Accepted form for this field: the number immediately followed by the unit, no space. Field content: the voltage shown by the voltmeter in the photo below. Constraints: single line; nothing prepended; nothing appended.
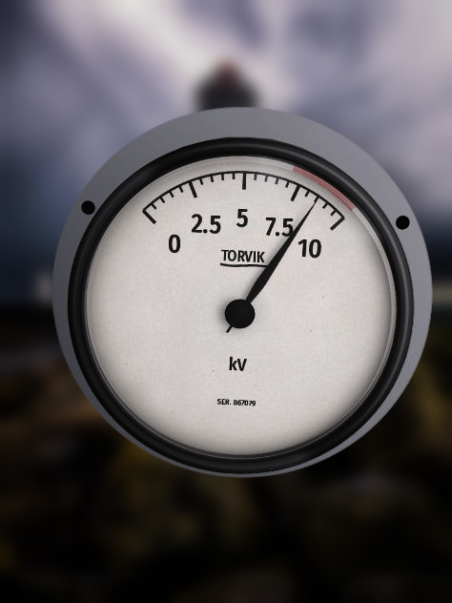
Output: 8.5kV
